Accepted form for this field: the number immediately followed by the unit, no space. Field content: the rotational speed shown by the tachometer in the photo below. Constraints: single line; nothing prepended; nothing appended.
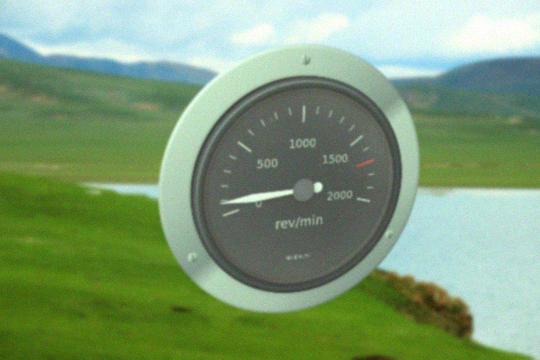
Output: 100rpm
